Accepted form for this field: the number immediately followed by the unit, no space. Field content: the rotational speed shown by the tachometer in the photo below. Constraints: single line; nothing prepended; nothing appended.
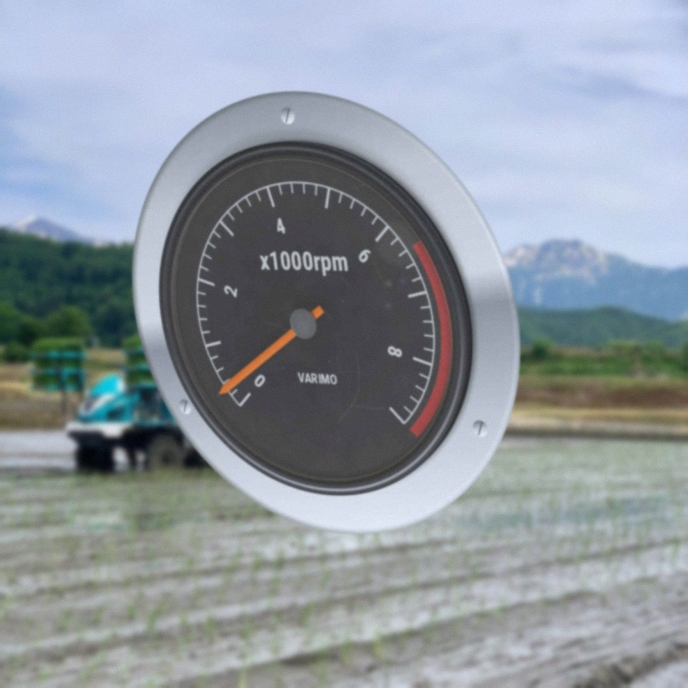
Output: 300rpm
